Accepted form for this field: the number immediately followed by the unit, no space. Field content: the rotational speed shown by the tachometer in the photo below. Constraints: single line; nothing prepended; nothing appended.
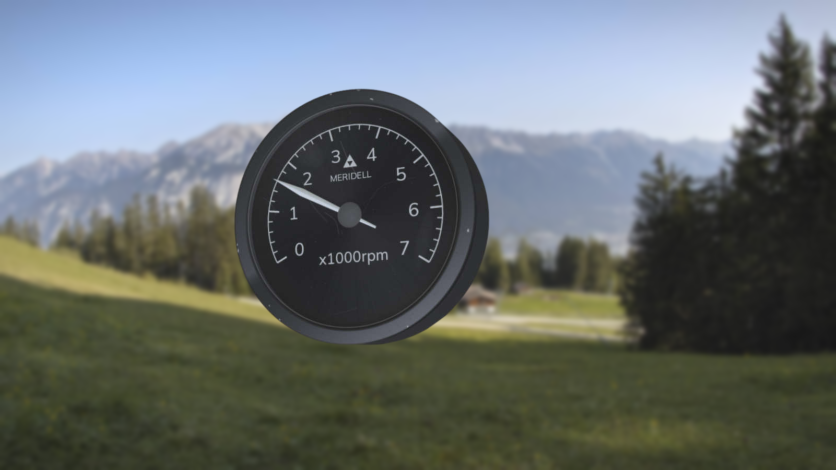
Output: 1600rpm
